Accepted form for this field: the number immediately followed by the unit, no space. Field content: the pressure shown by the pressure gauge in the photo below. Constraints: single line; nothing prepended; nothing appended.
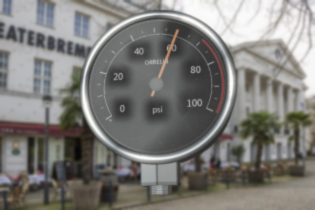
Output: 60psi
